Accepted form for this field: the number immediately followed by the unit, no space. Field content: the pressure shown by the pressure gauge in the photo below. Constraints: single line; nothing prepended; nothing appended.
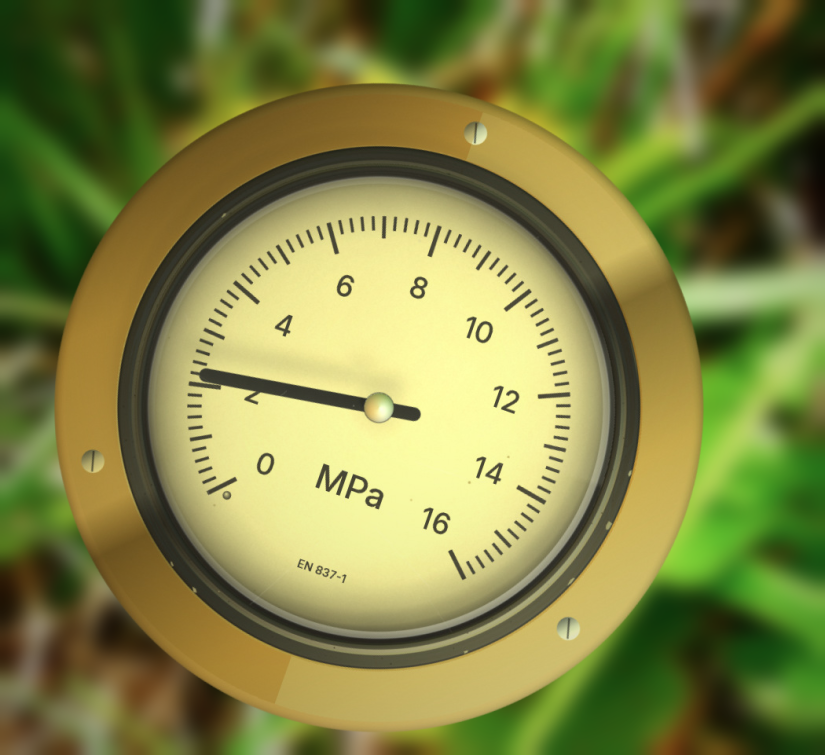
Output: 2.2MPa
